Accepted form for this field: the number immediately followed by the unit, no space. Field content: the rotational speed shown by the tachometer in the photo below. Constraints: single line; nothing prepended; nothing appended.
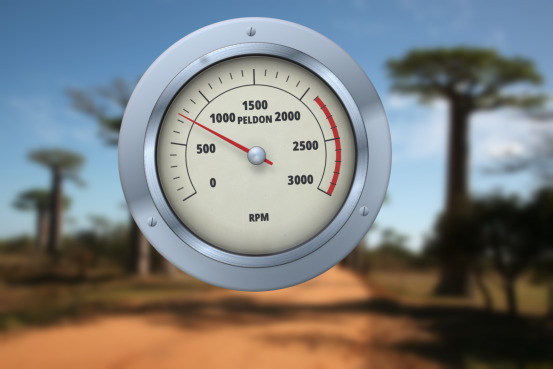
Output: 750rpm
